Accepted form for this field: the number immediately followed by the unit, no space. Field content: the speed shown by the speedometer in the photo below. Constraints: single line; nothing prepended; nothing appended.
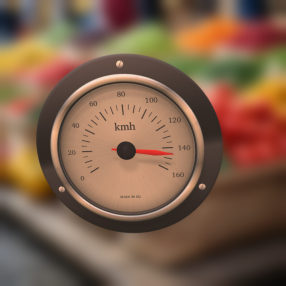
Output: 145km/h
